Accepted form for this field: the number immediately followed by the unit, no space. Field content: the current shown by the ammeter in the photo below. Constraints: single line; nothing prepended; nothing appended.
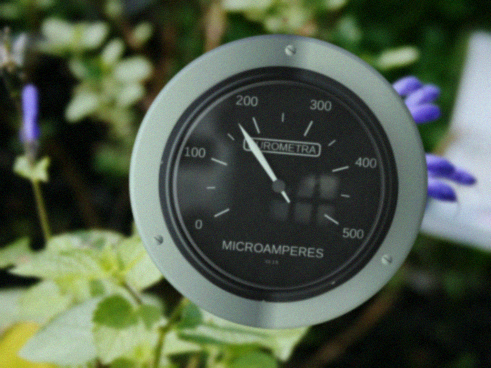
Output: 175µA
